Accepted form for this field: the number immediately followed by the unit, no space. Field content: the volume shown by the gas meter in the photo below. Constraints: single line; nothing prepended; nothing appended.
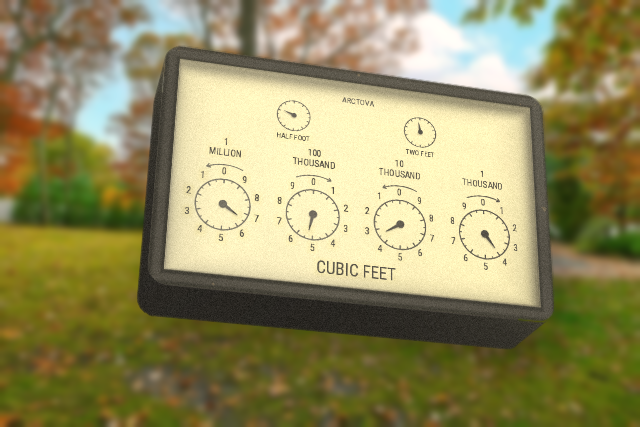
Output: 653400ft³
